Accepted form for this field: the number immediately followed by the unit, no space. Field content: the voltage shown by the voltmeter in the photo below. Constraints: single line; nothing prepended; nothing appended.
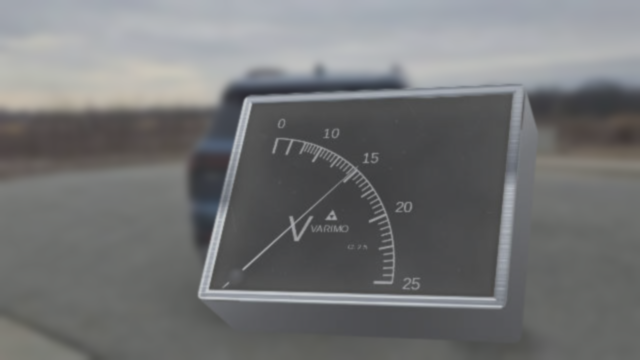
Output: 15V
